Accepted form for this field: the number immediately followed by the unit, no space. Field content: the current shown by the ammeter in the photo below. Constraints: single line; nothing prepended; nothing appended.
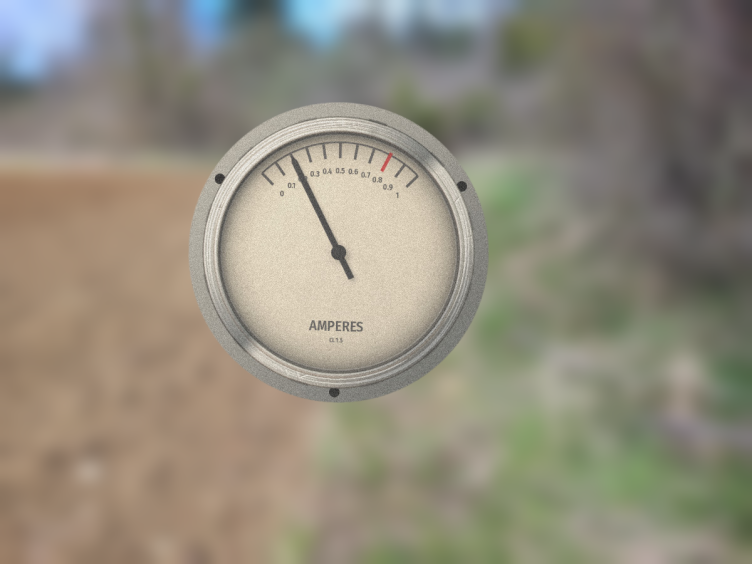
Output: 0.2A
